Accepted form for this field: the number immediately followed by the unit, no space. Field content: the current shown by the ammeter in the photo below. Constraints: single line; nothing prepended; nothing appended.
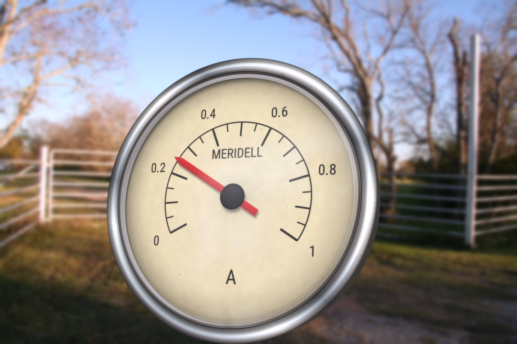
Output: 0.25A
